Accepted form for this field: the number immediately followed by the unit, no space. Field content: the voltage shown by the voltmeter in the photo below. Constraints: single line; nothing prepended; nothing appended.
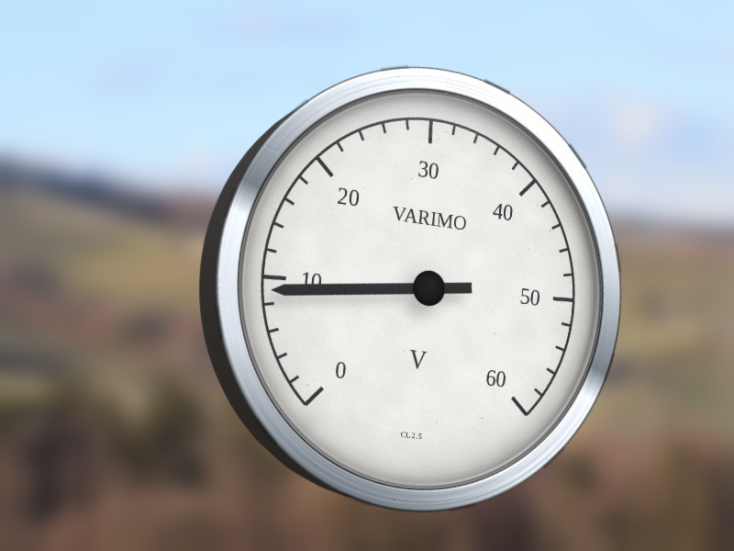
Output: 9V
